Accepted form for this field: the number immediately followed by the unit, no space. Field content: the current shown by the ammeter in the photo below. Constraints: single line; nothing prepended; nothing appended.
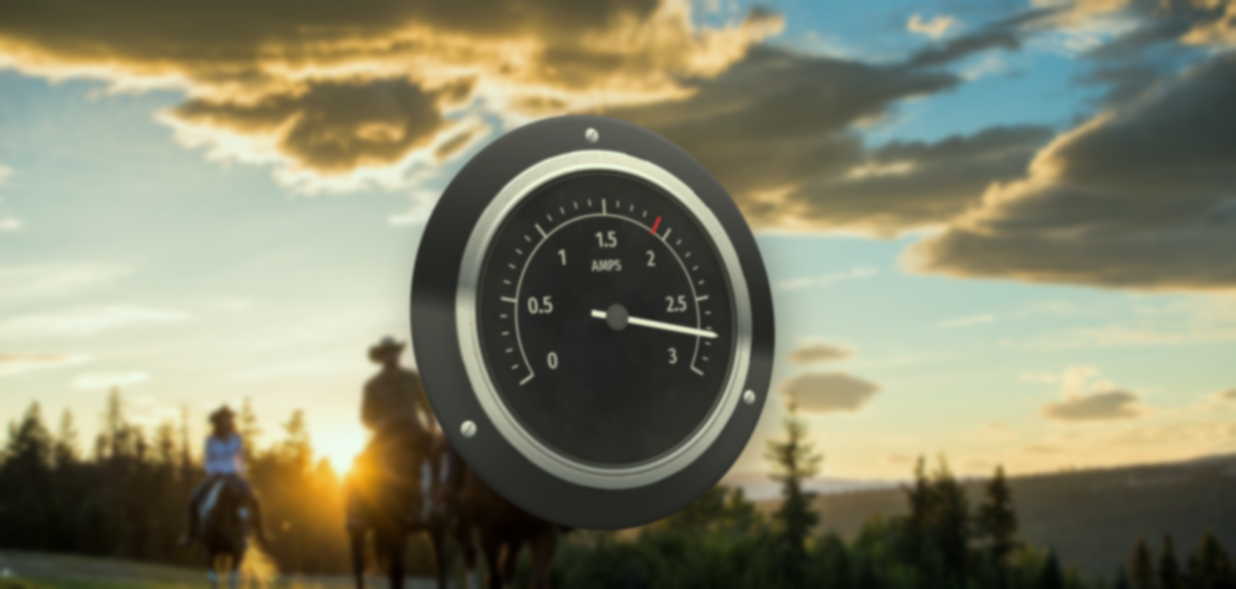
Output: 2.75A
